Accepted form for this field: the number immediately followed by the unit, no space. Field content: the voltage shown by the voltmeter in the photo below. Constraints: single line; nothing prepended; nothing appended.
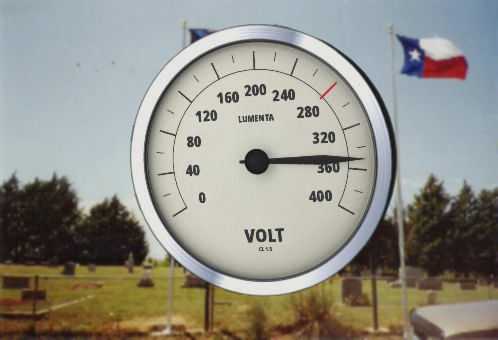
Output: 350V
